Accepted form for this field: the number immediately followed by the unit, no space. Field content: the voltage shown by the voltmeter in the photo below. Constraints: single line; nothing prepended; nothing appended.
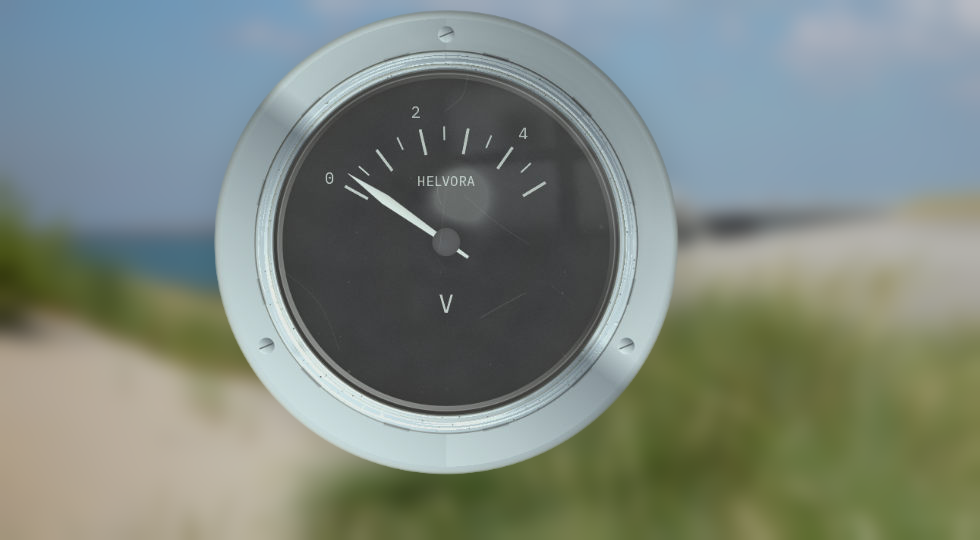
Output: 0.25V
